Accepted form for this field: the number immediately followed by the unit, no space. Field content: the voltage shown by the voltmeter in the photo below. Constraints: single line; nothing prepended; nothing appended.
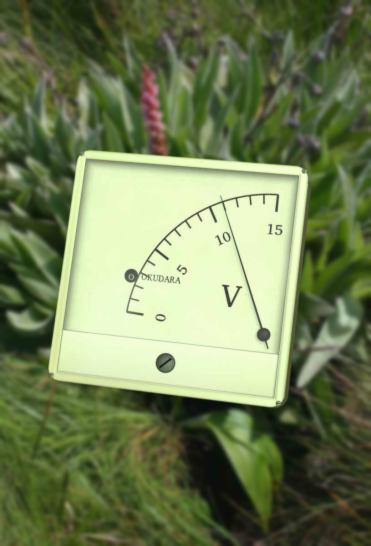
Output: 11V
